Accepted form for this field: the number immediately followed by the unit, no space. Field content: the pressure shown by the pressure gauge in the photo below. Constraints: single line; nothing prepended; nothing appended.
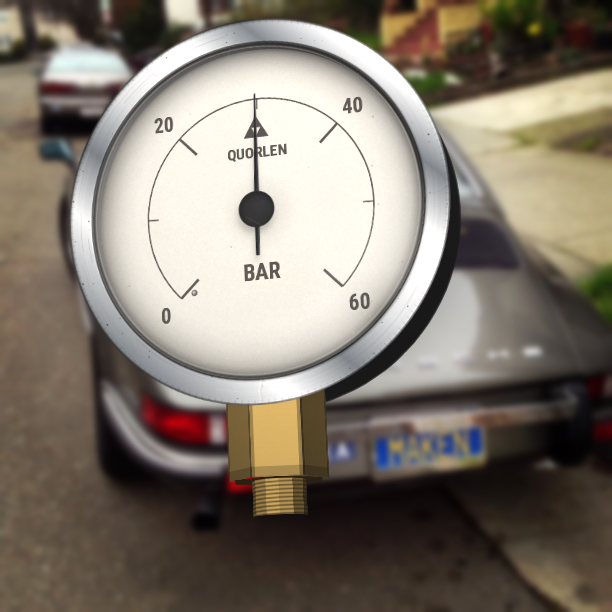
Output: 30bar
